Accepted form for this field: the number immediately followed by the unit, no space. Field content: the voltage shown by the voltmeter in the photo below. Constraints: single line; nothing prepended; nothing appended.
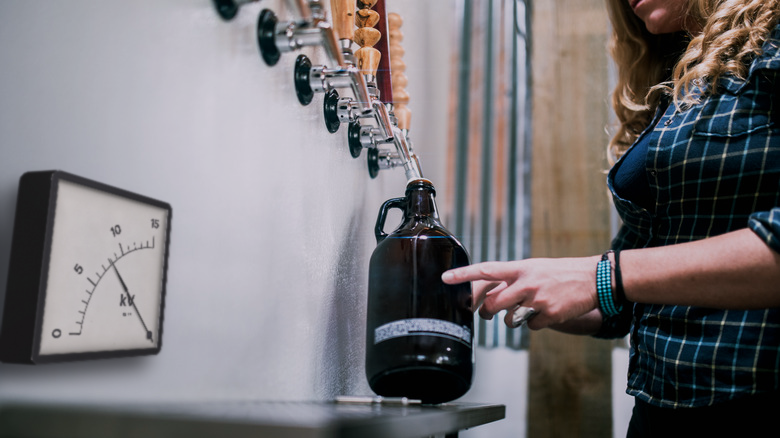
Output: 8kV
